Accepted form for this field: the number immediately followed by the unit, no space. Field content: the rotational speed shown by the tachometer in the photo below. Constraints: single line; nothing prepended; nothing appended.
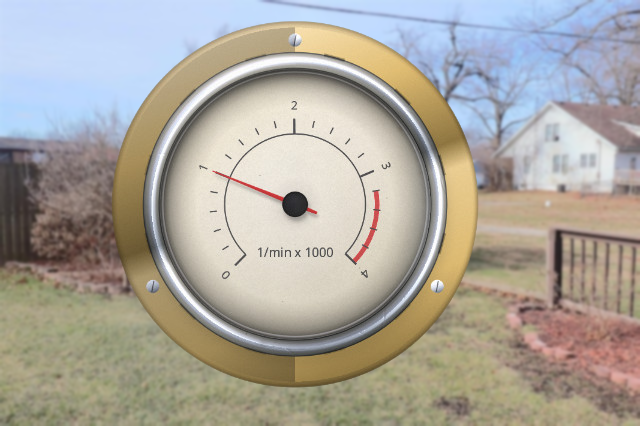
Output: 1000rpm
